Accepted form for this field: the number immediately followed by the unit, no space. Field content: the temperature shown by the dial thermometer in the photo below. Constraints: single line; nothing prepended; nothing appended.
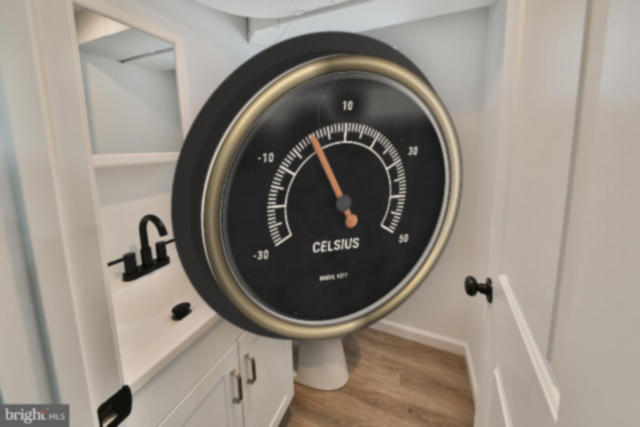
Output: 0°C
